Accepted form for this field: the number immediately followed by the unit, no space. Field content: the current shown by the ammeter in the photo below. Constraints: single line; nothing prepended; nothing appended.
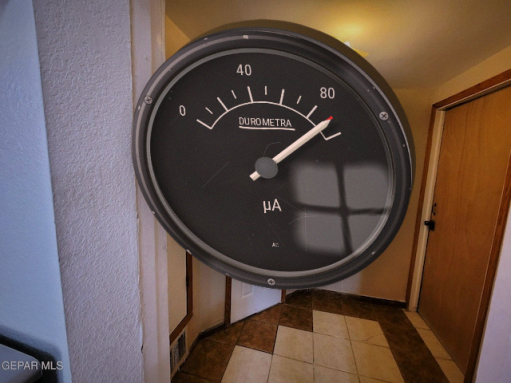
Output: 90µA
